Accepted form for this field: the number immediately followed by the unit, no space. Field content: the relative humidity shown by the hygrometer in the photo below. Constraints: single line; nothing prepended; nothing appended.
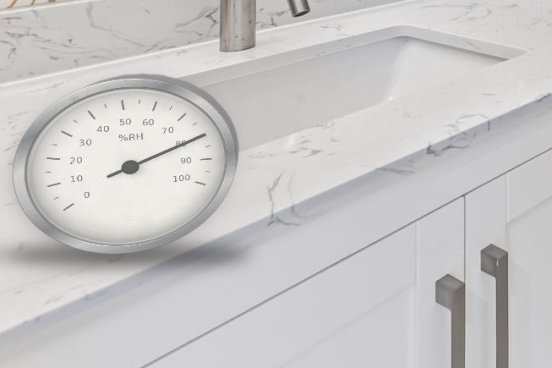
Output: 80%
